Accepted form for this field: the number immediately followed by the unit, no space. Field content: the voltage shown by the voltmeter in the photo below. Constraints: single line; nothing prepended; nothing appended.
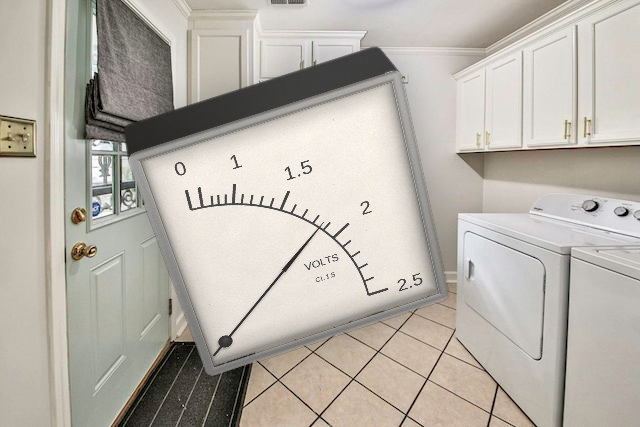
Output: 1.85V
